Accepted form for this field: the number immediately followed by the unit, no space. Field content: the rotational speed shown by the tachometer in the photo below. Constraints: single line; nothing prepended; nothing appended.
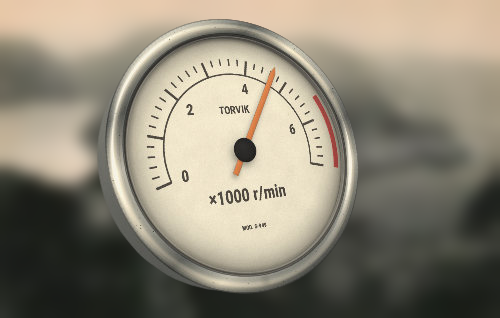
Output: 4600rpm
